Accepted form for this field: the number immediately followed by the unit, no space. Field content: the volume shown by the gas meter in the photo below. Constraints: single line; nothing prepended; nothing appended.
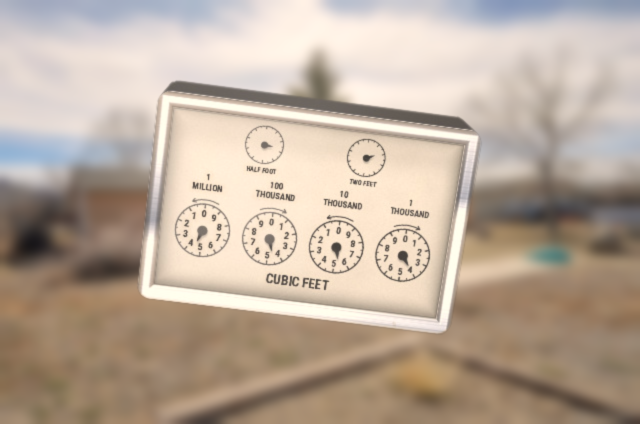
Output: 445400ft³
